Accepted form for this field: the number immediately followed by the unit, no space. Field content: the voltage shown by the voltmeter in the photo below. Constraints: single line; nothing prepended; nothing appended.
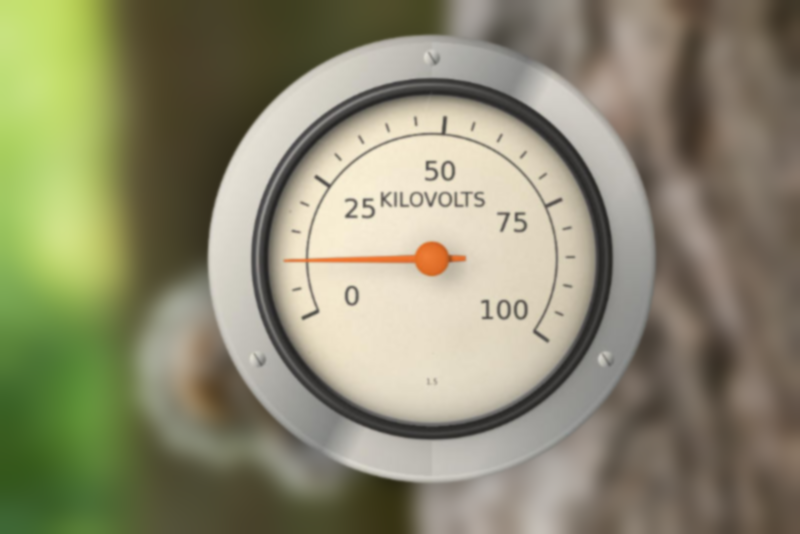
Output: 10kV
